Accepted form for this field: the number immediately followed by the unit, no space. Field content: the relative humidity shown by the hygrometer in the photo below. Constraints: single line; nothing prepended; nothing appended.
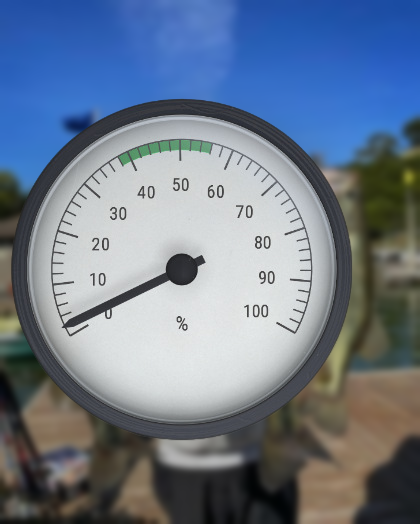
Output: 2%
